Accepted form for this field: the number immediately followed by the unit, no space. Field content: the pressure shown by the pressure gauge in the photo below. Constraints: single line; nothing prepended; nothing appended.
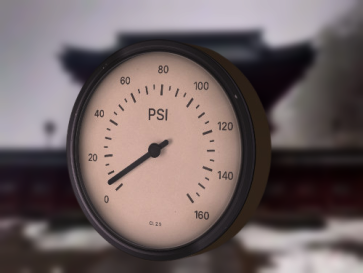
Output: 5psi
